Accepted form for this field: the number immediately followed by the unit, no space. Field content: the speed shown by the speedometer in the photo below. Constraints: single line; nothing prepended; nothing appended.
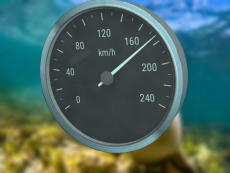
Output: 175km/h
